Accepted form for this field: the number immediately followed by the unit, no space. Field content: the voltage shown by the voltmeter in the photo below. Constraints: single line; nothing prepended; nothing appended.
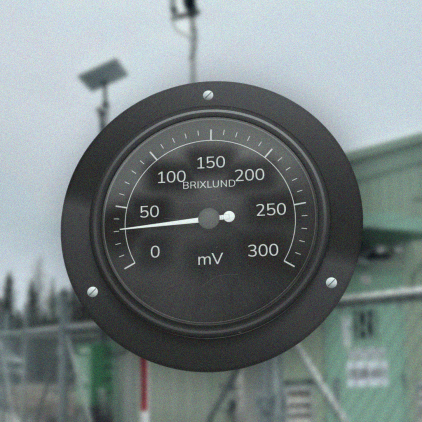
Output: 30mV
